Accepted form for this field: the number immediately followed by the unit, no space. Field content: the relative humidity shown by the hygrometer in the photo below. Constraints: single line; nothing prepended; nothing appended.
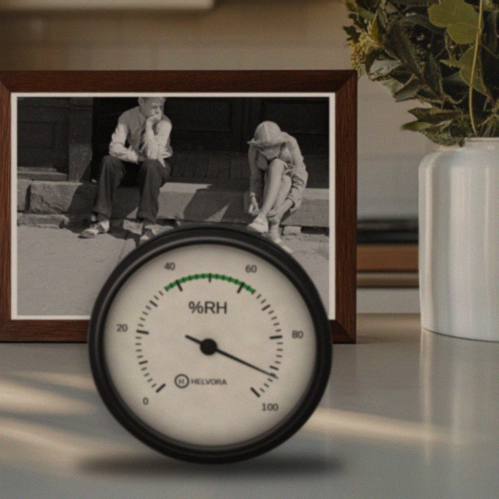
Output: 92%
